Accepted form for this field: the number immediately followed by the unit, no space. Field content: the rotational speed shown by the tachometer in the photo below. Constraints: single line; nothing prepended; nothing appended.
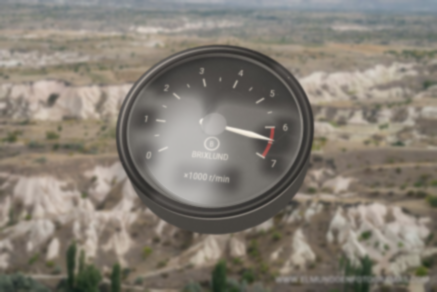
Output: 6500rpm
